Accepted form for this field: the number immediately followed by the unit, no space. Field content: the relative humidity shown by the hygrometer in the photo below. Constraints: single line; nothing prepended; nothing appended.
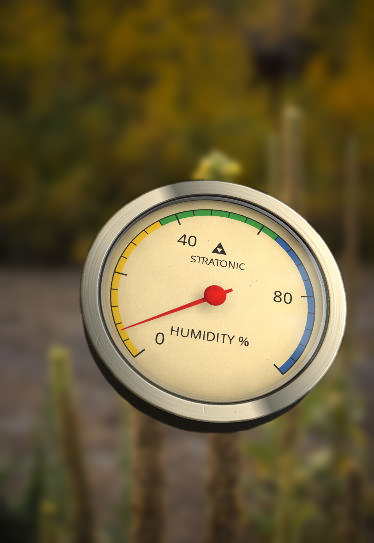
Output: 6%
